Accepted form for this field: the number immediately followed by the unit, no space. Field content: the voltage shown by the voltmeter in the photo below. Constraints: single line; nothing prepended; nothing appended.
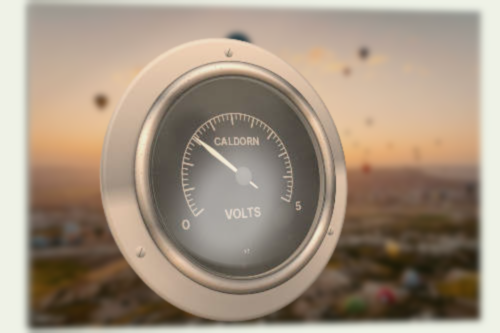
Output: 1.5V
